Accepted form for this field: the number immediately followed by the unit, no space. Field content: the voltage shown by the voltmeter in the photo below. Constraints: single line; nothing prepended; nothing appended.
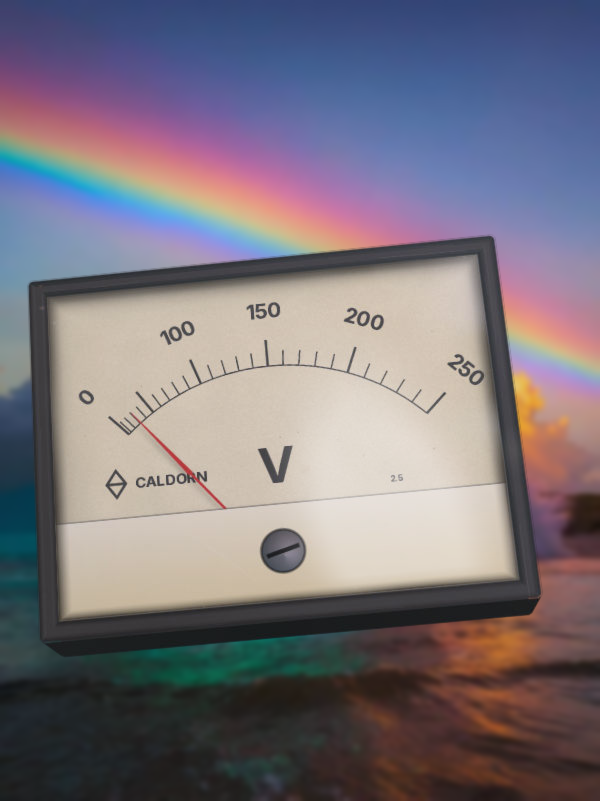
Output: 30V
